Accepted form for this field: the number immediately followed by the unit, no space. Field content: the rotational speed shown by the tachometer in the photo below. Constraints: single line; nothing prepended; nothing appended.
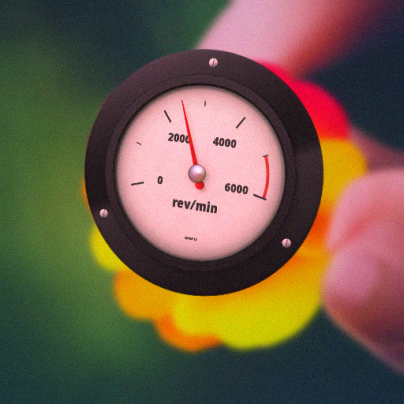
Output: 2500rpm
